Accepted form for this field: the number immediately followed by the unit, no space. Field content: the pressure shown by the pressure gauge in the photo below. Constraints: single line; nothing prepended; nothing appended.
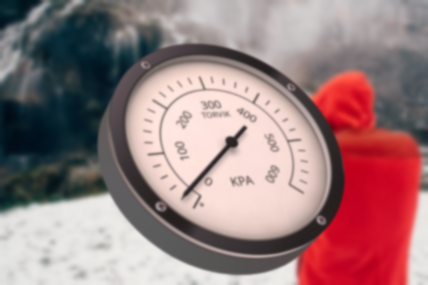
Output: 20kPa
